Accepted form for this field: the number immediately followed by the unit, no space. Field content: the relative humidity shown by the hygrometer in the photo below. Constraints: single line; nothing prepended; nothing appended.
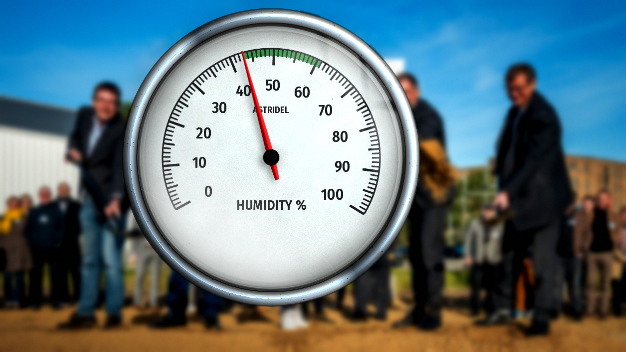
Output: 43%
